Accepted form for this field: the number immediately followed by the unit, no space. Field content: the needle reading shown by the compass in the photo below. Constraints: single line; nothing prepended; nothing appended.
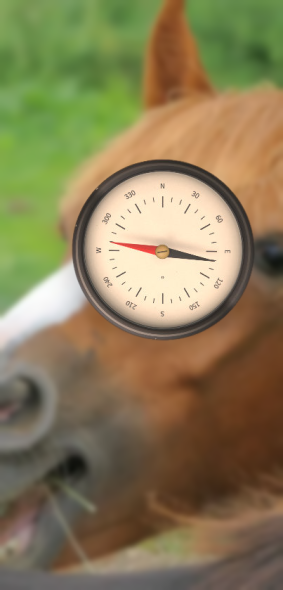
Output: 280°
